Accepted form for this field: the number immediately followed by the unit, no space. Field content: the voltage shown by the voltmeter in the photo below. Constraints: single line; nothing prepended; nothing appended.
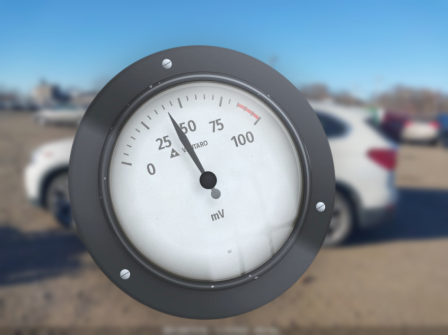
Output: 40mV
